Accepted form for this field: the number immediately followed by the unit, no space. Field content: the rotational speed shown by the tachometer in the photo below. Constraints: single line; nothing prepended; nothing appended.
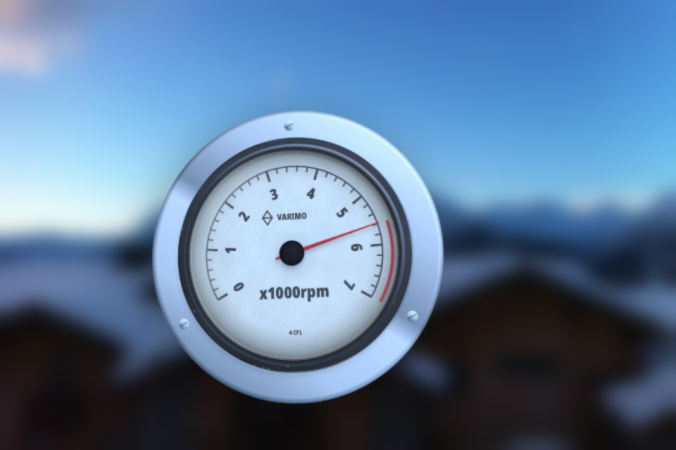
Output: 5600rpm
